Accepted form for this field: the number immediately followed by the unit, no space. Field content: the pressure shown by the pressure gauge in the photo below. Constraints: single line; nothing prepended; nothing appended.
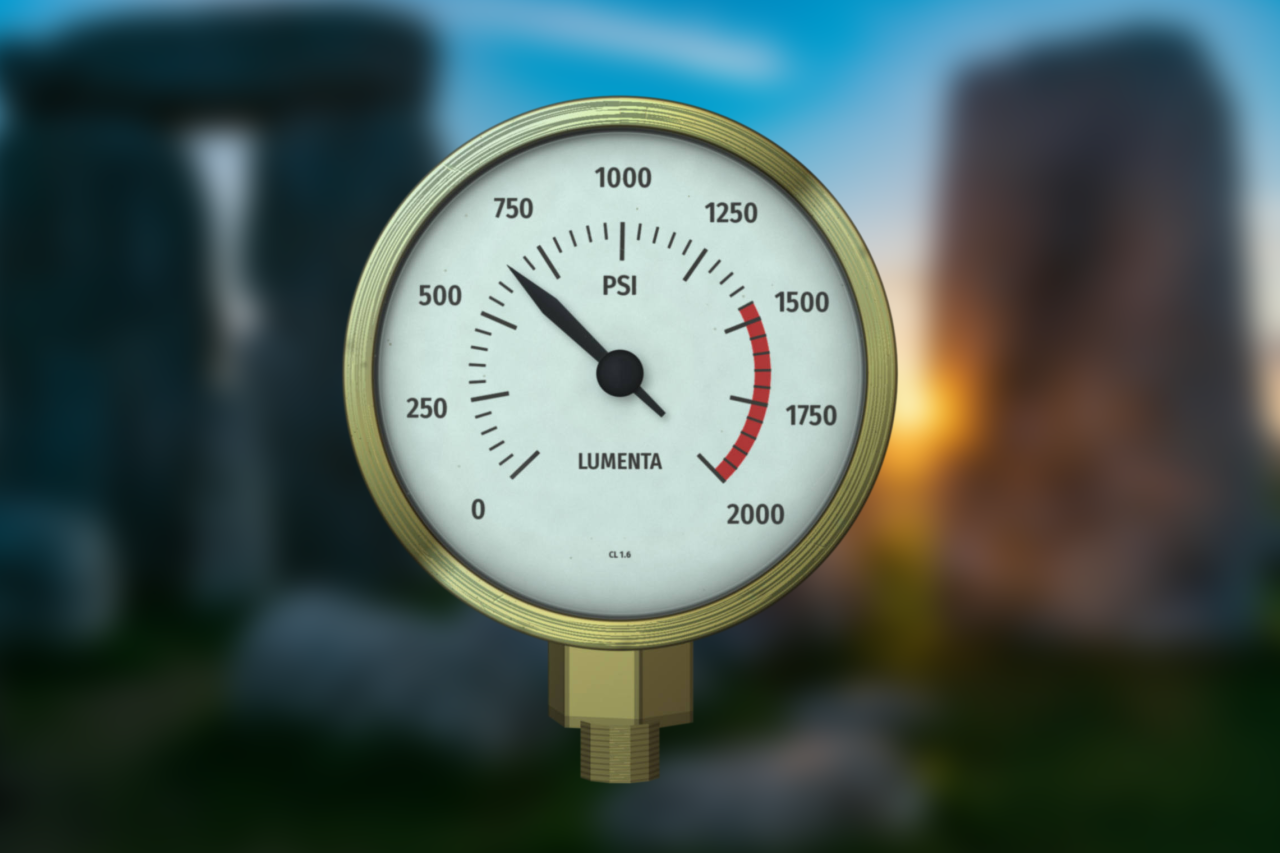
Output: 650psi
